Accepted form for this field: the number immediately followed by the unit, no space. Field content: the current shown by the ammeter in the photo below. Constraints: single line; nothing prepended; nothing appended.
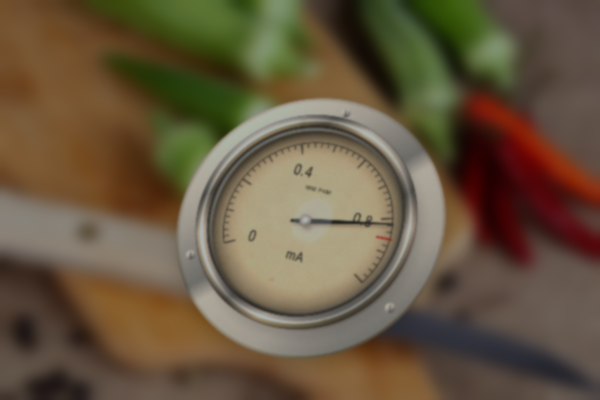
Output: 0.82mA
